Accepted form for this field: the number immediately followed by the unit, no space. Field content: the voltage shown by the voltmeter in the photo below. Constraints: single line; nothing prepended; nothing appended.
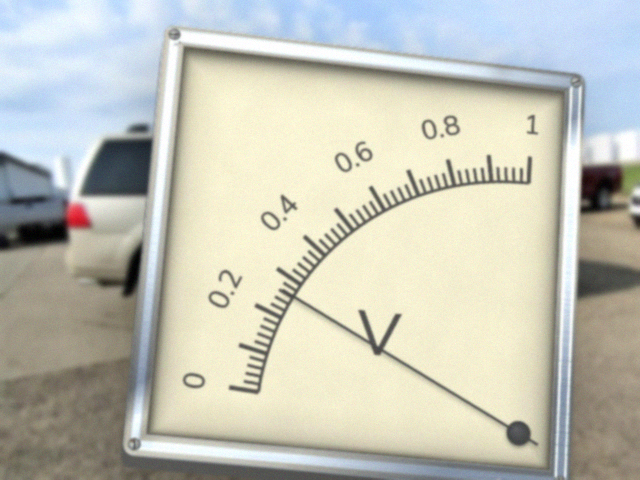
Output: 0.26V
